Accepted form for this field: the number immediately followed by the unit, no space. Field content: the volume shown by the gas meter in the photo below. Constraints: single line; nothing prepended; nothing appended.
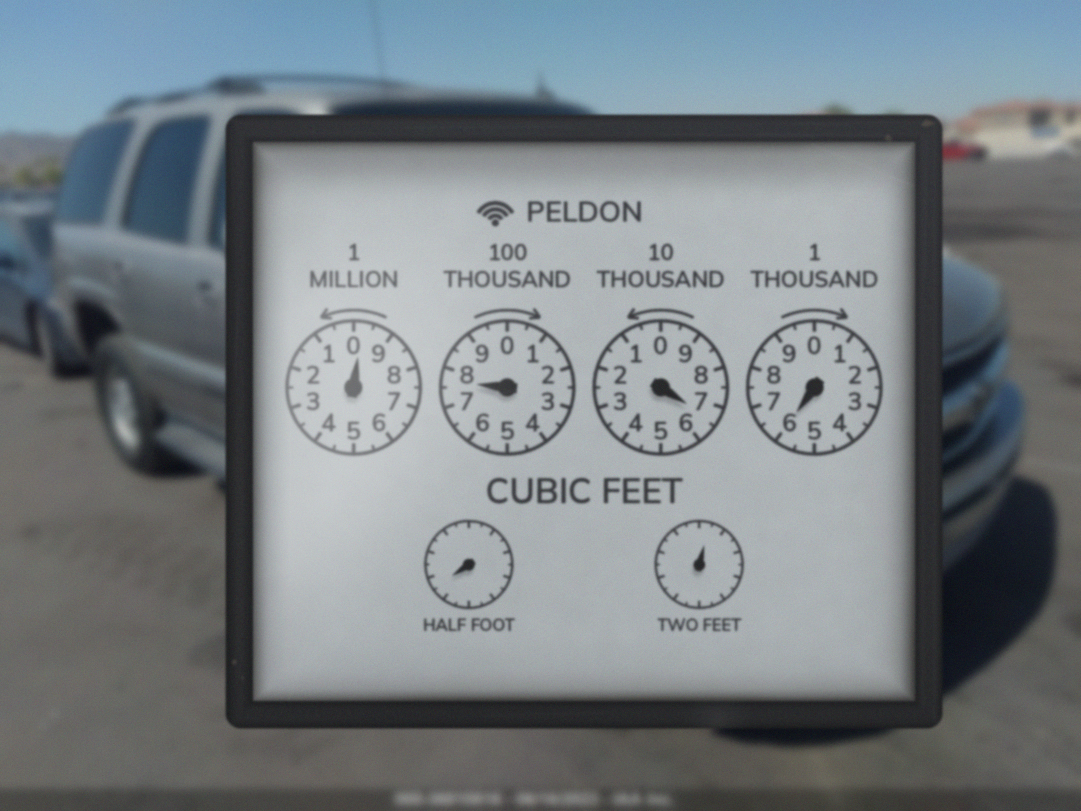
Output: 976600ft³
